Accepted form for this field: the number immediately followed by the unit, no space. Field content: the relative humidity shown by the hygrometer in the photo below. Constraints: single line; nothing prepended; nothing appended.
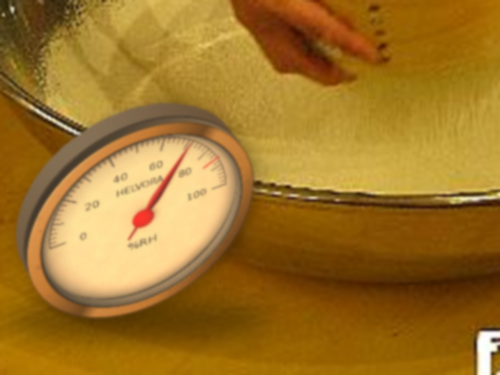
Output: 70%
